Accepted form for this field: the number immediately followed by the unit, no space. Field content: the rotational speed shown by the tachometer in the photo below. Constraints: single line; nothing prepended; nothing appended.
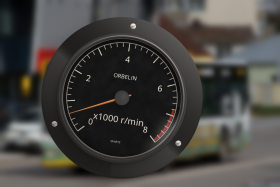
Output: 600rpm
